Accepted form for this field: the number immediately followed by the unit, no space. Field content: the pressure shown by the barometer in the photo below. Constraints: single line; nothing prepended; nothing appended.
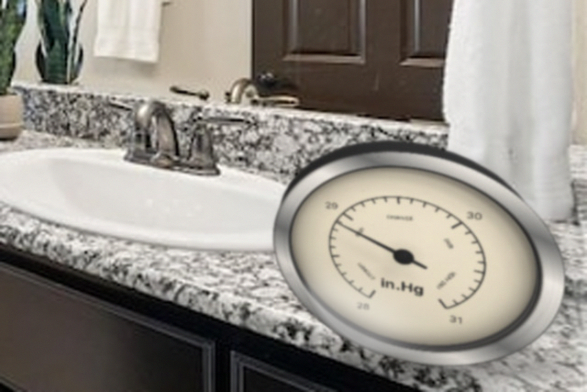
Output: 28.9inHg
